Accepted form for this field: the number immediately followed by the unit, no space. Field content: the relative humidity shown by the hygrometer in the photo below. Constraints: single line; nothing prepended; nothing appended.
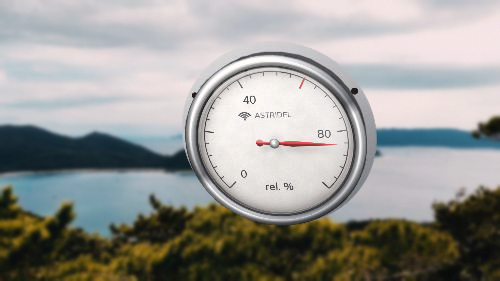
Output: 84%
